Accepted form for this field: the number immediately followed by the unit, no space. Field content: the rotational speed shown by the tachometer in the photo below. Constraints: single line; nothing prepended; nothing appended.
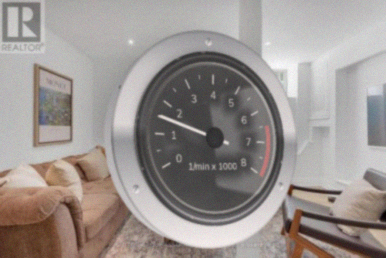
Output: 1500rpm
